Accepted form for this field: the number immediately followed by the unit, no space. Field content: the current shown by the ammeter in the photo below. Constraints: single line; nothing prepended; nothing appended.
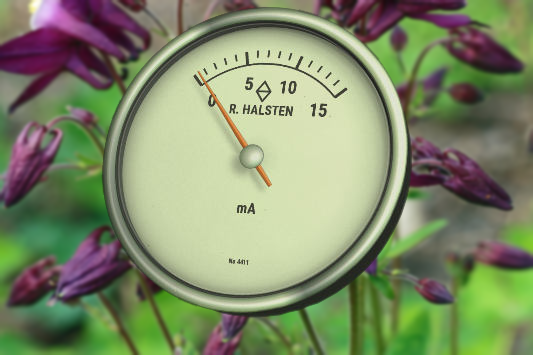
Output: 0.5mA
